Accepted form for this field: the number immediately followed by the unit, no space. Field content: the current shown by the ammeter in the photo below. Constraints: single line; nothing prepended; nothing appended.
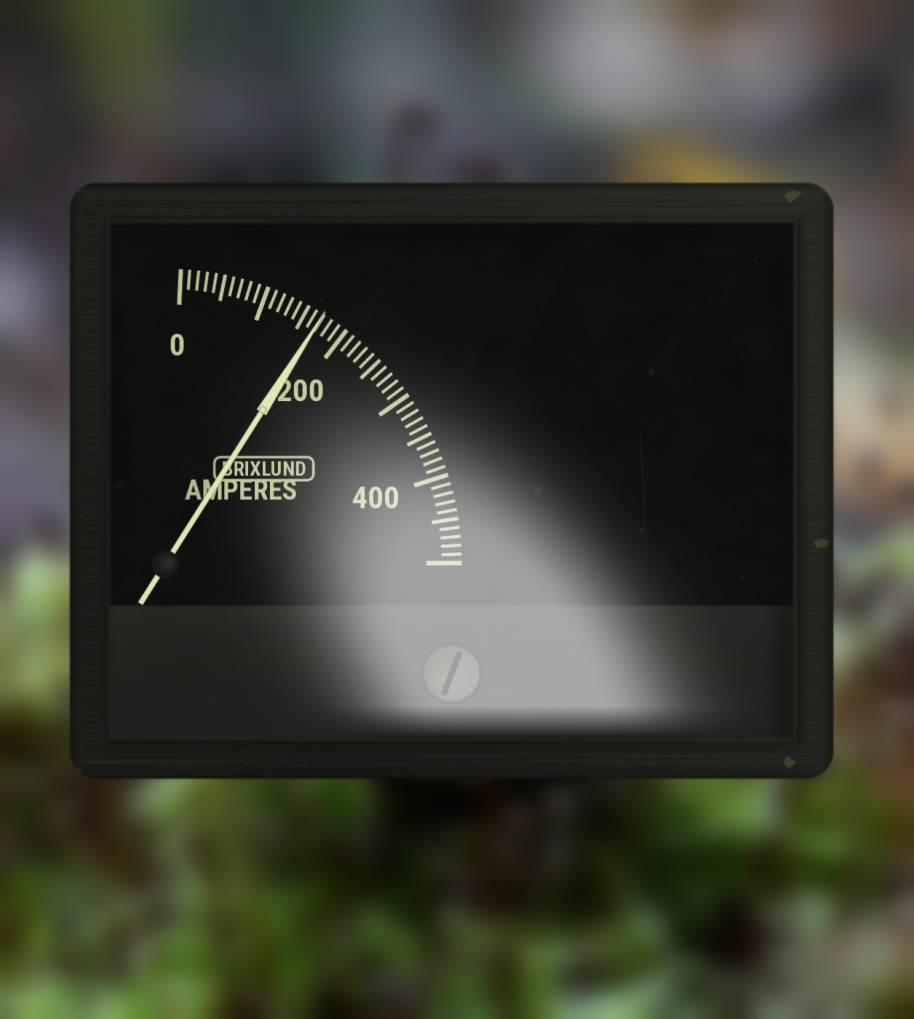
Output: 170A
